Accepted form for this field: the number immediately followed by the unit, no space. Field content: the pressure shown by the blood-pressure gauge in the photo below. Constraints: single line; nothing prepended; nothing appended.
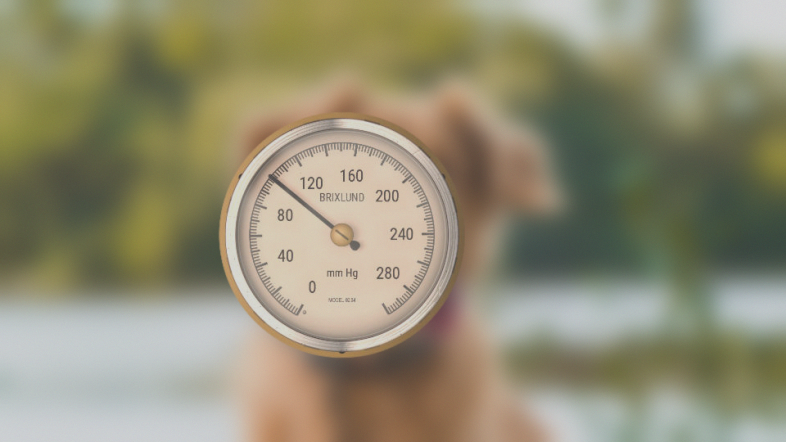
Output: 100mmHg
